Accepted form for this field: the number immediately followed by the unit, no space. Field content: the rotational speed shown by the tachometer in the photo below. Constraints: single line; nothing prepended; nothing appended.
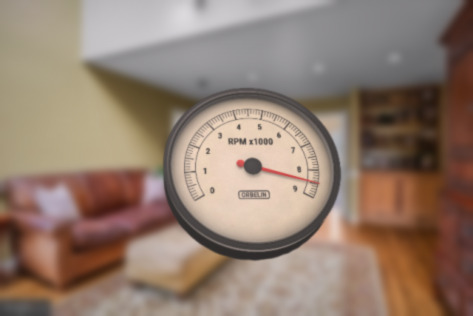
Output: 8500rpm
